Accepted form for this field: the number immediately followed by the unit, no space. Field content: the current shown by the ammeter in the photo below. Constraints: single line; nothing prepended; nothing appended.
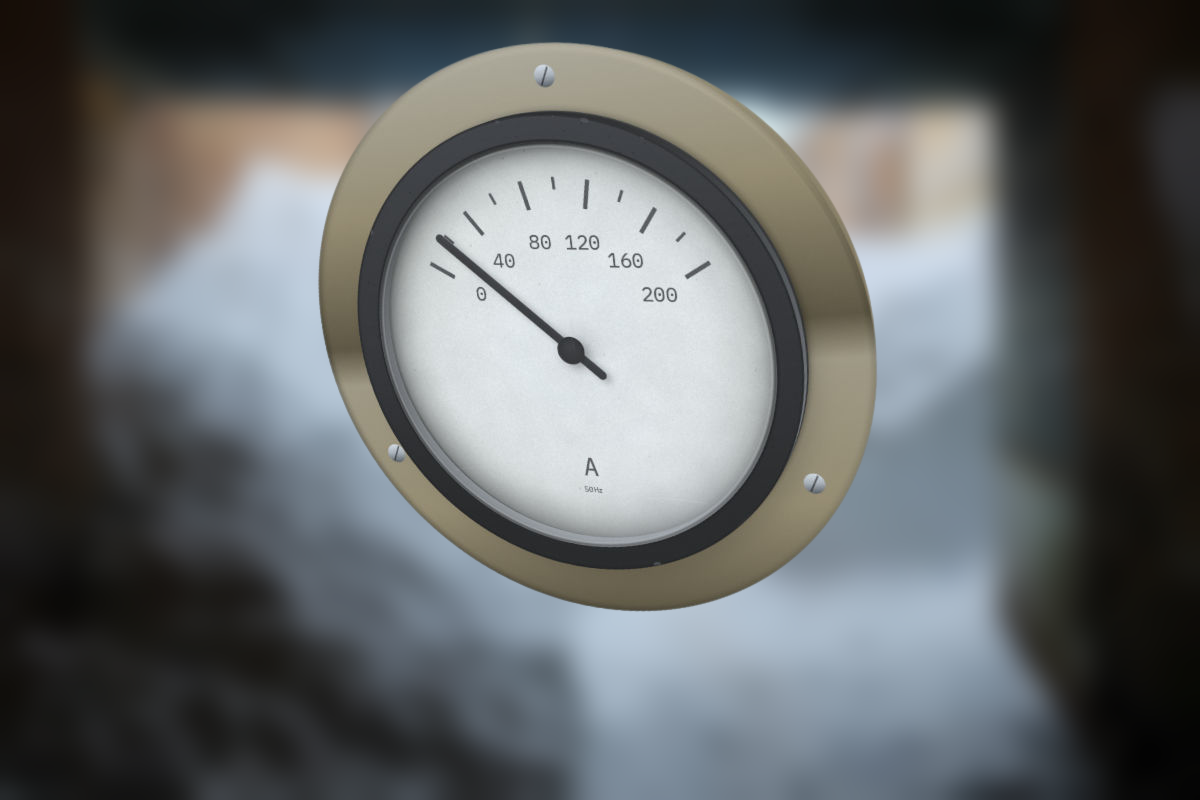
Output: 20A
